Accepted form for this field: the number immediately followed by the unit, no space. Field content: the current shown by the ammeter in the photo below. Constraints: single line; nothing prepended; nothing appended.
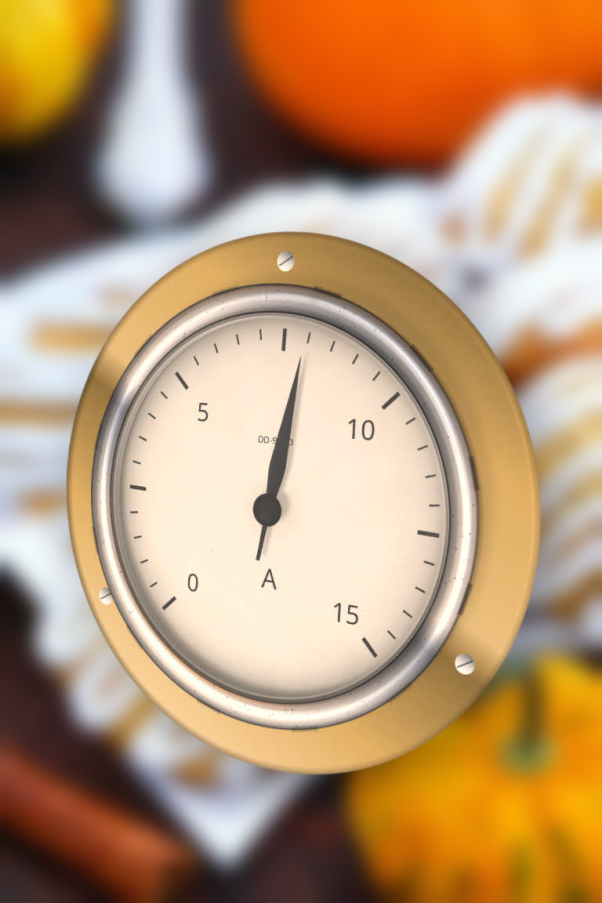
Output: 8A
